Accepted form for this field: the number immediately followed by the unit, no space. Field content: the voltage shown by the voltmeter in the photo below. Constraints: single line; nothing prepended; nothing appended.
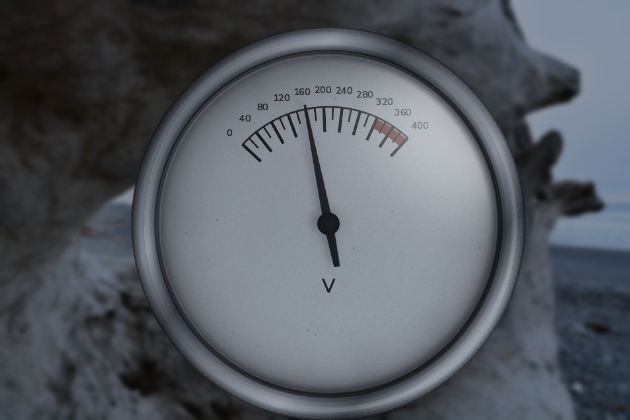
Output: 160V
